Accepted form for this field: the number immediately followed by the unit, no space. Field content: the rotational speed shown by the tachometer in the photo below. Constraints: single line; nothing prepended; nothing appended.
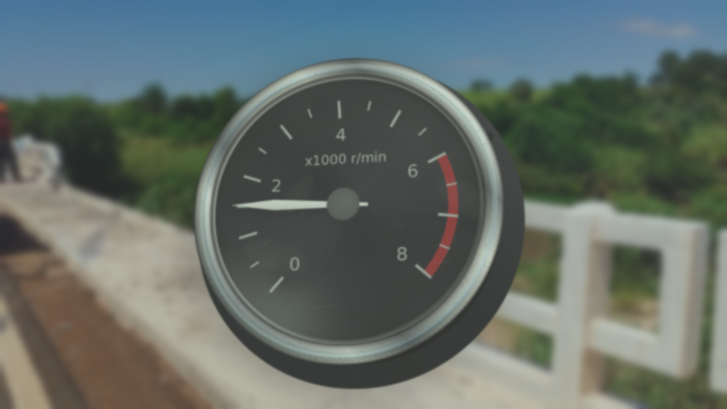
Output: 1500rpm
